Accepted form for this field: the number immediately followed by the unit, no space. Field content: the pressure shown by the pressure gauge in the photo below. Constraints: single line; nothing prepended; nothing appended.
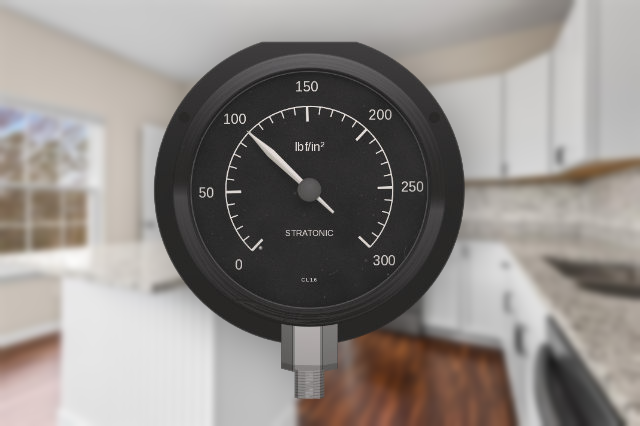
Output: 100psi
